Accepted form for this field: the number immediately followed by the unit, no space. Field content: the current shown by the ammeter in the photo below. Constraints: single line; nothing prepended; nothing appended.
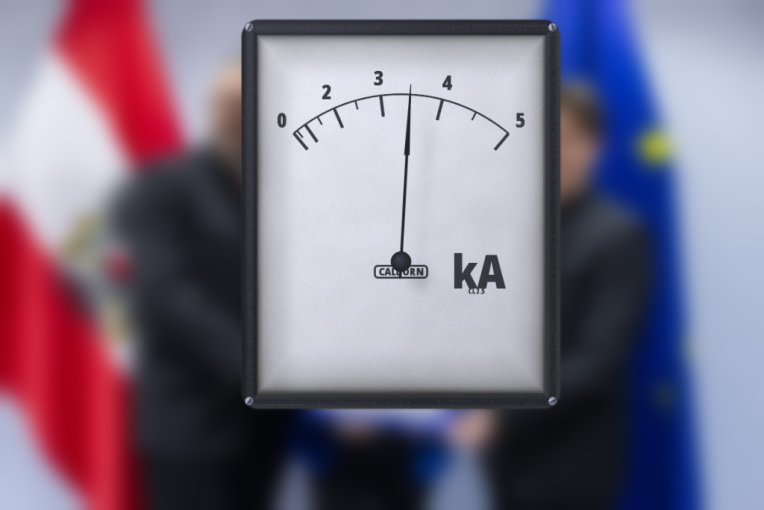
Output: 3.5kA
